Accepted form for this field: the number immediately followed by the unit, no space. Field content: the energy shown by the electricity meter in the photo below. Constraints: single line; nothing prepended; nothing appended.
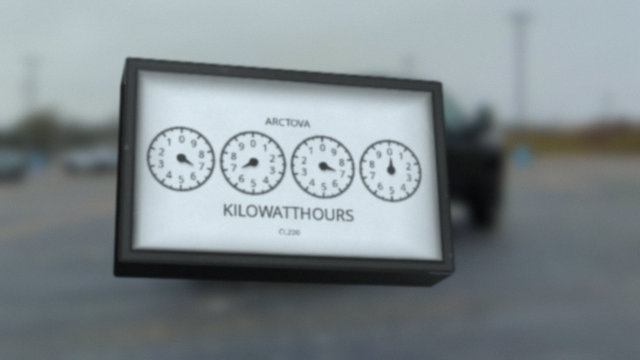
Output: 6670kWh
